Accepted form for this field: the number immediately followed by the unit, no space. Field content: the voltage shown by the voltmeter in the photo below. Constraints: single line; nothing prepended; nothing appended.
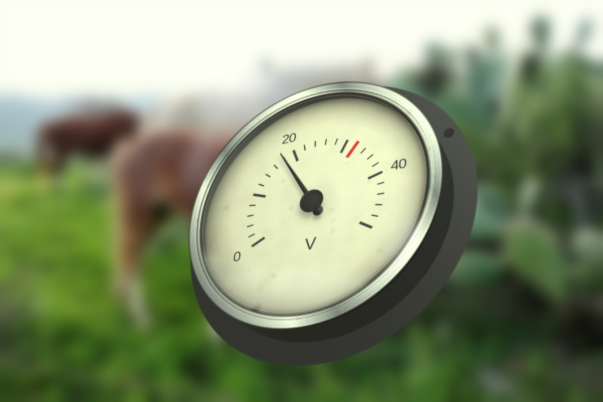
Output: 18V
